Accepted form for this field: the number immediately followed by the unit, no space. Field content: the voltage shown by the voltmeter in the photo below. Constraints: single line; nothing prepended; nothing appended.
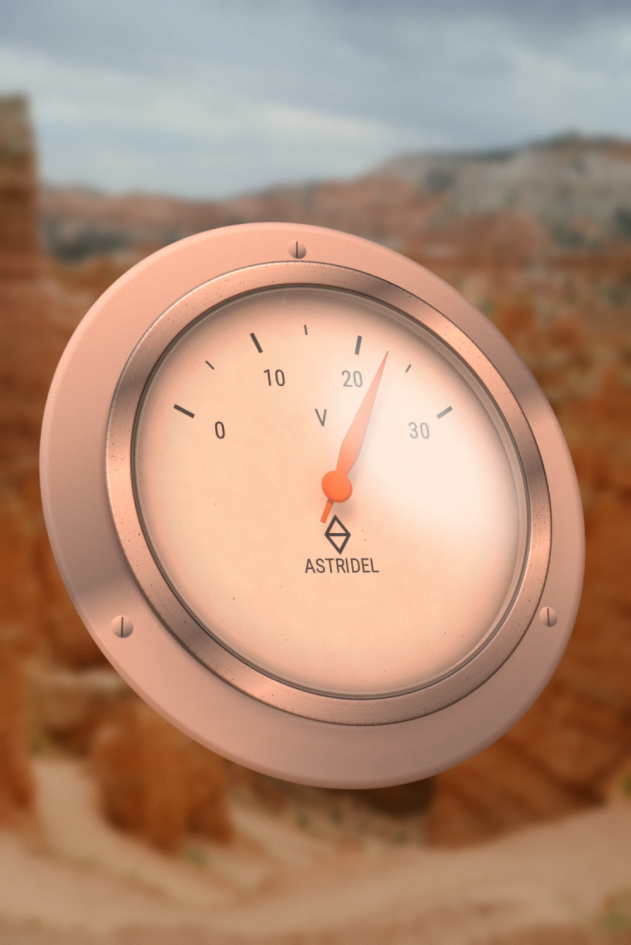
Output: 22.5V
